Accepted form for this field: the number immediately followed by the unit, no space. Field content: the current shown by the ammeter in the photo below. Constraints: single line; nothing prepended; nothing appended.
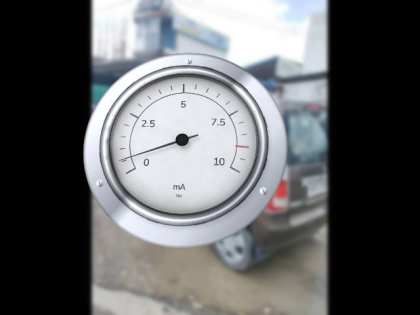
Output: 0.5mA
